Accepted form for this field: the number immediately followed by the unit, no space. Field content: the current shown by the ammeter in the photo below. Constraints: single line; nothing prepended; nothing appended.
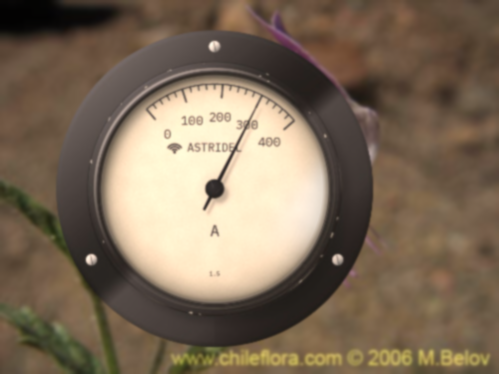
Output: 300A
